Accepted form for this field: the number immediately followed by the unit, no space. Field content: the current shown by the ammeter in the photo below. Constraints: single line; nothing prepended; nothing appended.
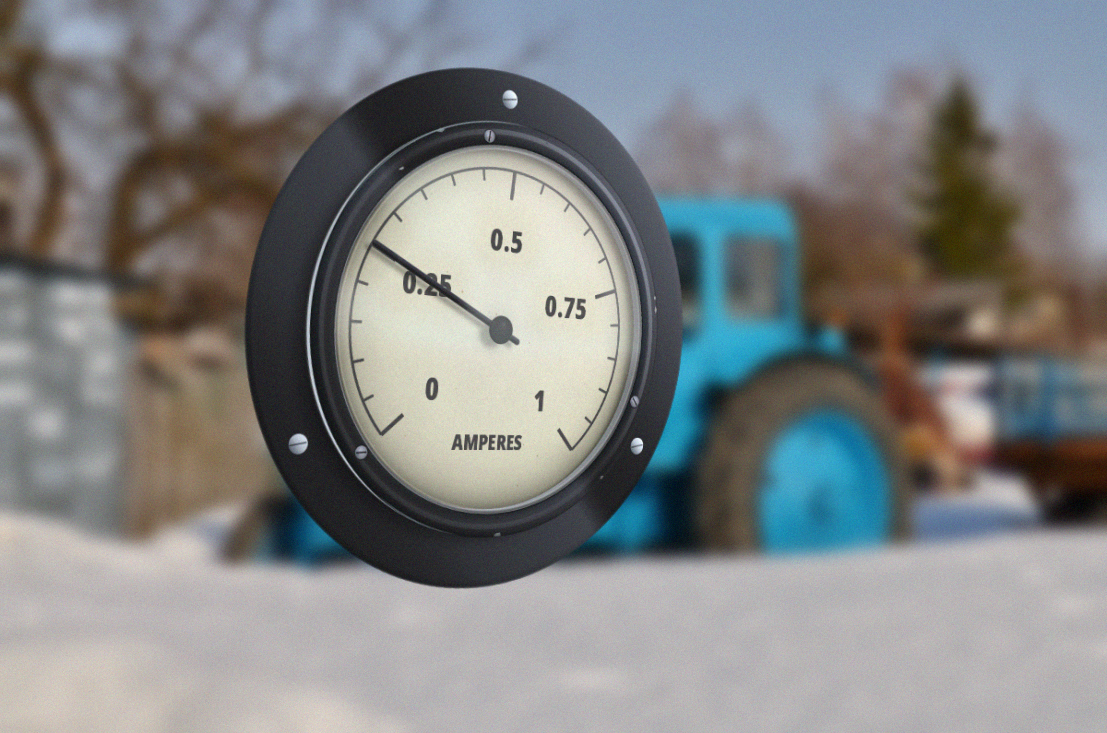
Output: 0.25A
